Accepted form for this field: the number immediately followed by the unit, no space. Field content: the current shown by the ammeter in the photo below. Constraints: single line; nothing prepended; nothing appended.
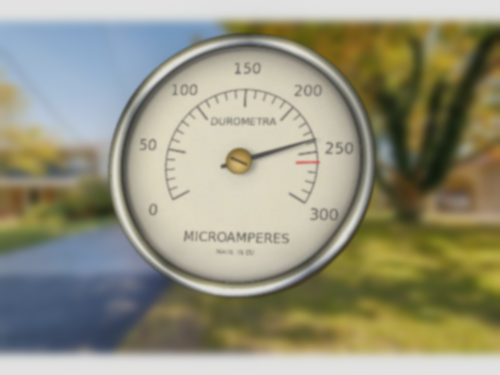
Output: 240µA
